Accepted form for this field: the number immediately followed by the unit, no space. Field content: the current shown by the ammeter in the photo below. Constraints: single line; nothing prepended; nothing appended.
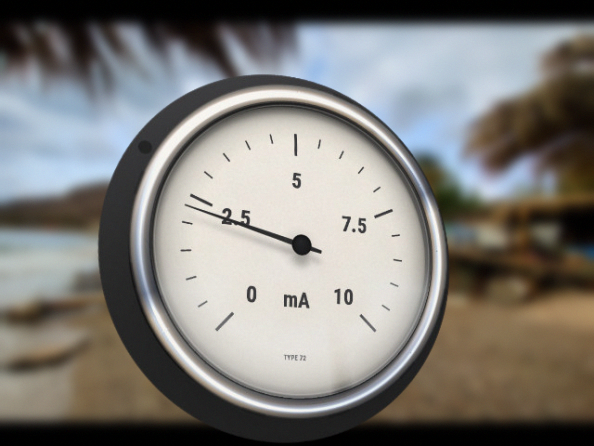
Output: 2.25mA
